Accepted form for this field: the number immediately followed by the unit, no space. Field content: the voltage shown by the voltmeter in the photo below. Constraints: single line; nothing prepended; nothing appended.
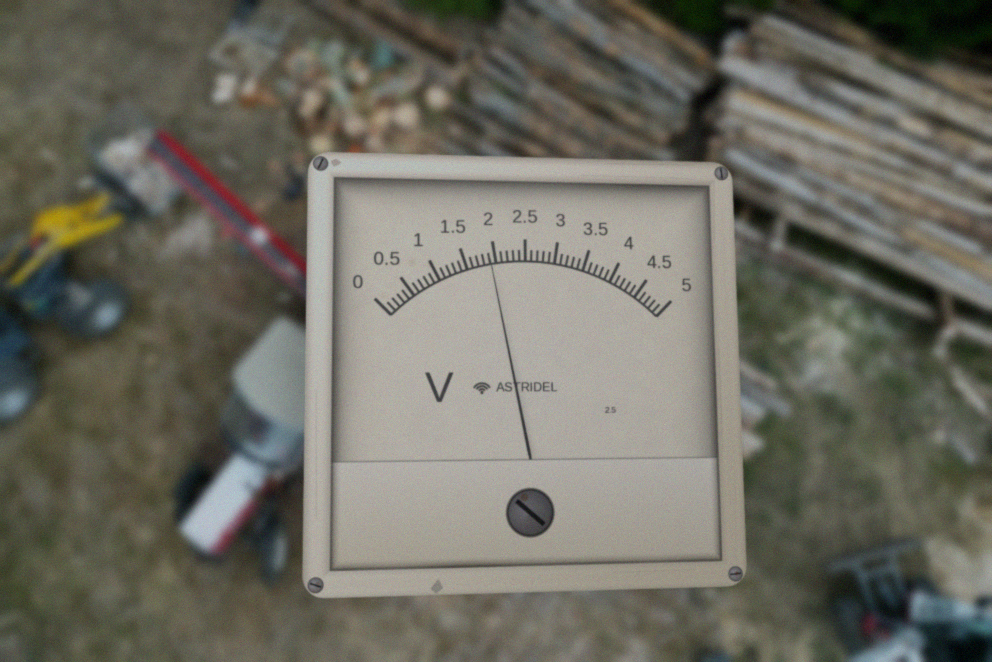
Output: 1.9V
